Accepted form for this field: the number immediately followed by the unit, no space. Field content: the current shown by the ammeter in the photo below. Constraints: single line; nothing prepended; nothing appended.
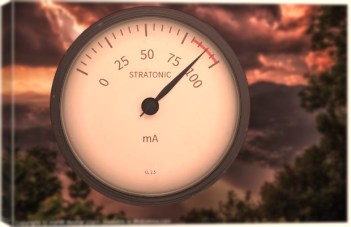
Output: 90mA
